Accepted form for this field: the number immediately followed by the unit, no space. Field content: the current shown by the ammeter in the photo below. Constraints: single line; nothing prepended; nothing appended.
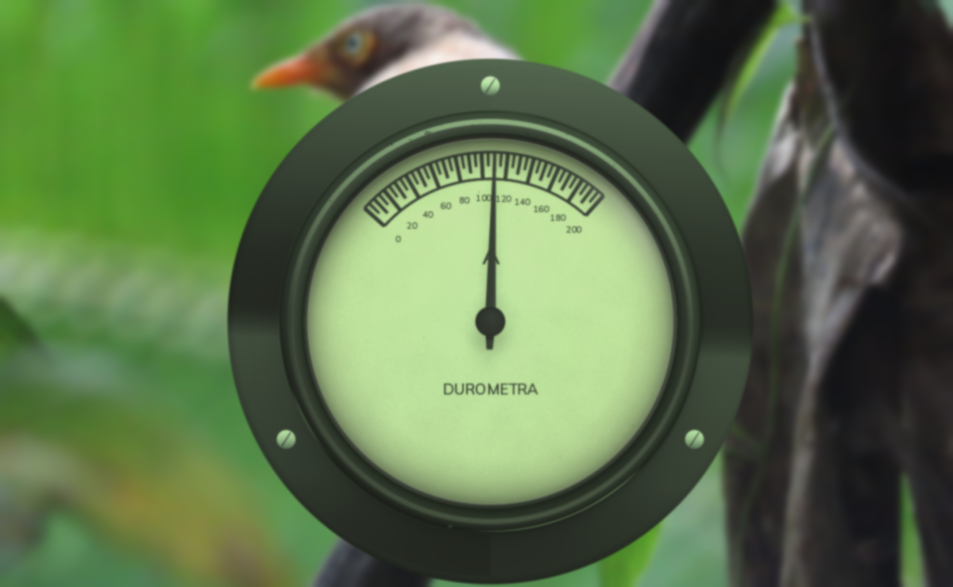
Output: 110A
